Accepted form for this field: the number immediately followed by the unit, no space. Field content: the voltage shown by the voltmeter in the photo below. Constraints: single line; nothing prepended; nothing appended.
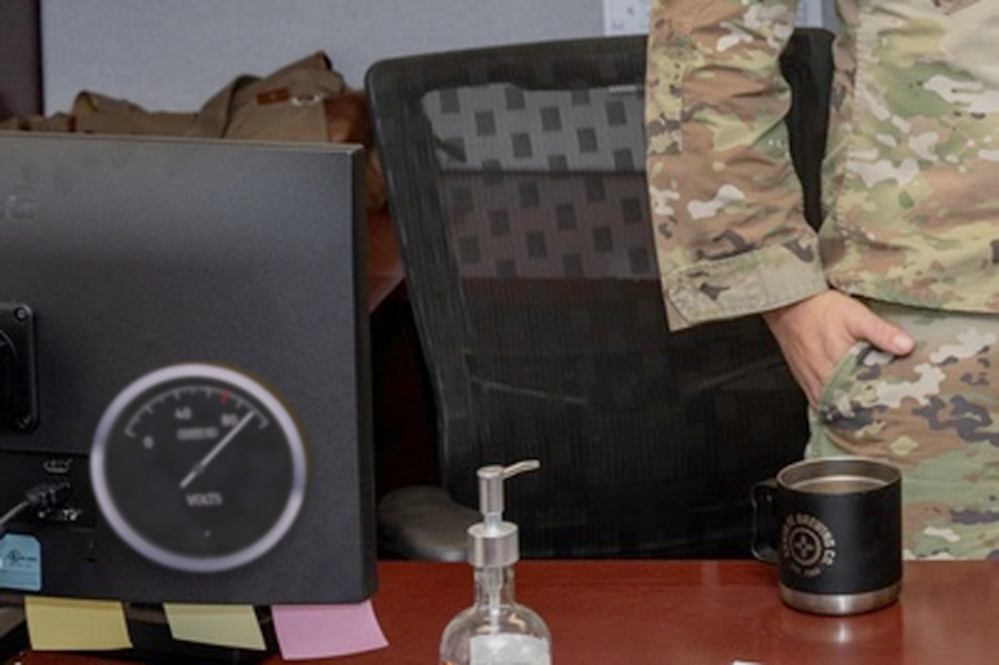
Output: 90V
